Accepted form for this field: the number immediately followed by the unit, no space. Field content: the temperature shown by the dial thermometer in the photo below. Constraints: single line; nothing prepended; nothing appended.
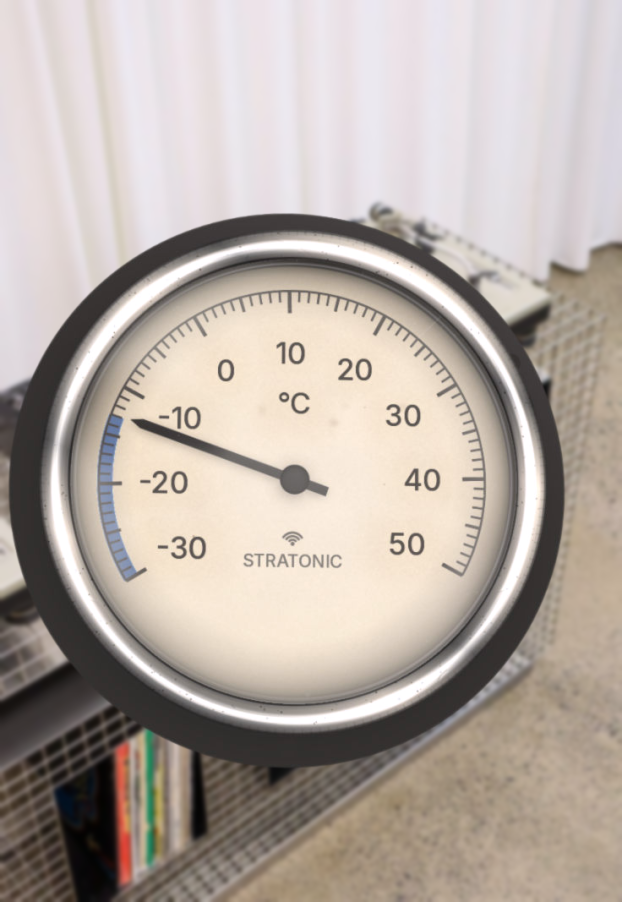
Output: -13°C
